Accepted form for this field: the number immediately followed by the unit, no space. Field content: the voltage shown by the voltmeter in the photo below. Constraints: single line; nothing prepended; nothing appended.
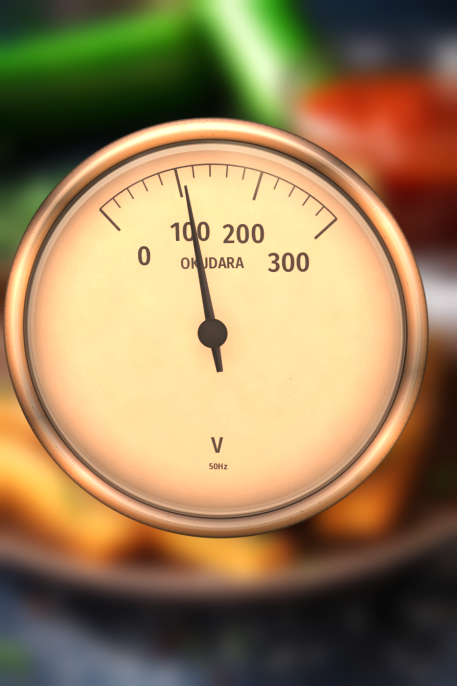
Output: 110V
